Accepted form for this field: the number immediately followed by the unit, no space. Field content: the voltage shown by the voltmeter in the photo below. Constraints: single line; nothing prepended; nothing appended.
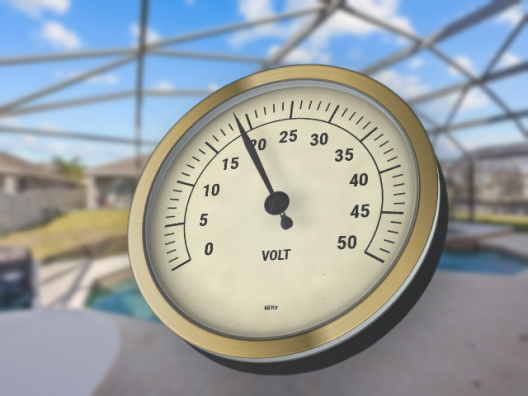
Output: 19V
